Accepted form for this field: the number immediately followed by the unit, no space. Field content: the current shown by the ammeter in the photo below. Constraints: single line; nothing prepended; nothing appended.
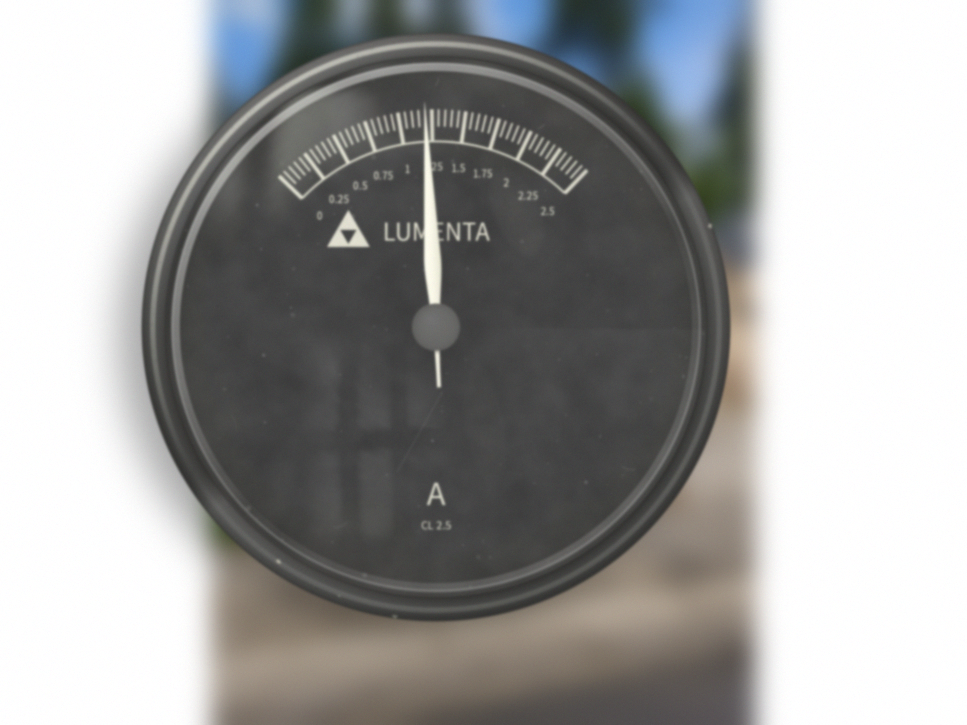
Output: 1.2A
